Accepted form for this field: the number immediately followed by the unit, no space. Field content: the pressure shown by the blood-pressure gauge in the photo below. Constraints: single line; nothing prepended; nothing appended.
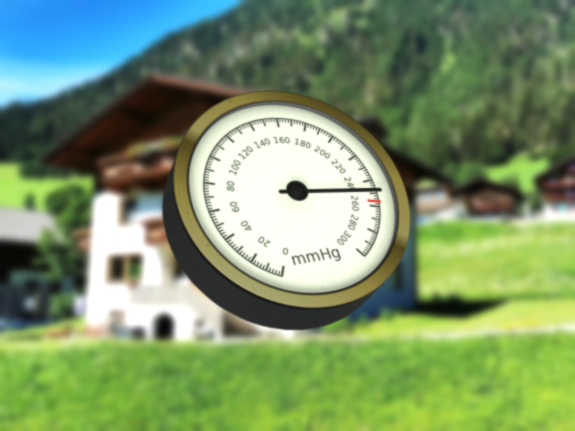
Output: 250mmHg
